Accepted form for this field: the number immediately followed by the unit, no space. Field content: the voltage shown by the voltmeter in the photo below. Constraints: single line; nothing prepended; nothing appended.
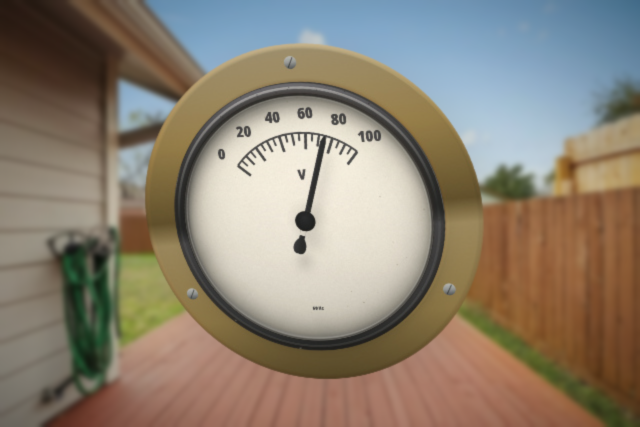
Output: 75V
